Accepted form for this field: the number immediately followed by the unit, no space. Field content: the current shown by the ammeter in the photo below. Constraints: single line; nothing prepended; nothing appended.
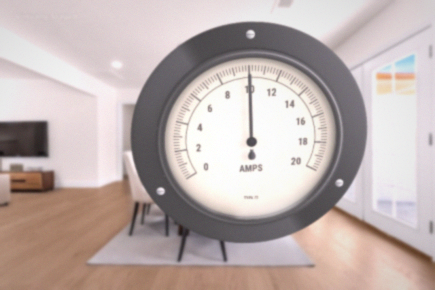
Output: 10A
